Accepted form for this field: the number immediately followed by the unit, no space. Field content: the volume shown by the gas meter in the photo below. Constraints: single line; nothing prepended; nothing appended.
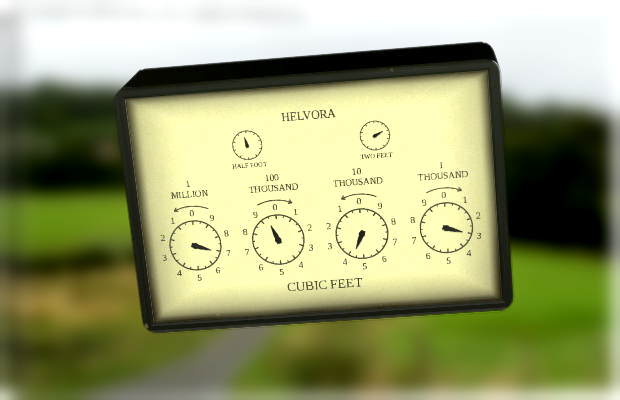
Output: 694300ft³
